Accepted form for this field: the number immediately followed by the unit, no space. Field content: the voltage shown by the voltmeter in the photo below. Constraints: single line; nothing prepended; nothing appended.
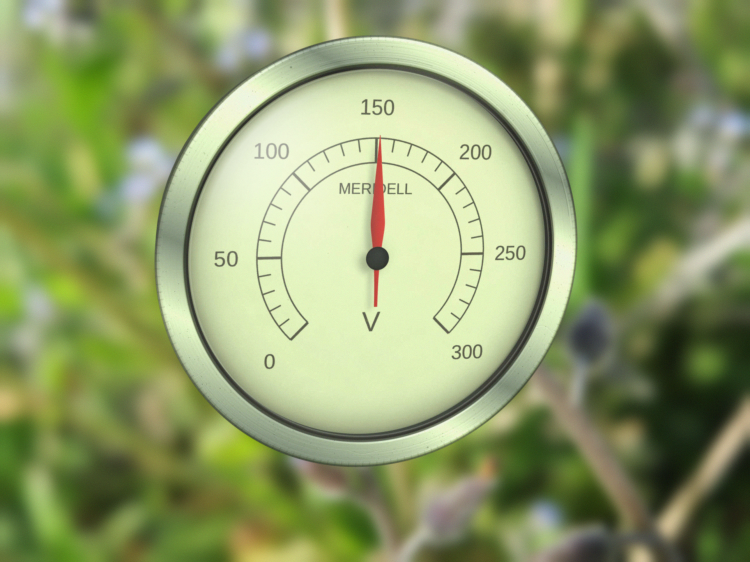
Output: 150V
